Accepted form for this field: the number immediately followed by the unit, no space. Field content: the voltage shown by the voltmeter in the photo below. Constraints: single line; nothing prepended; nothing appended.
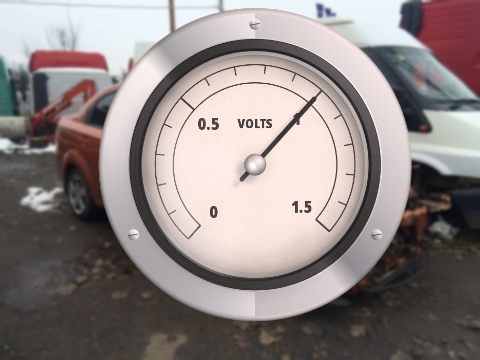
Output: 1V
